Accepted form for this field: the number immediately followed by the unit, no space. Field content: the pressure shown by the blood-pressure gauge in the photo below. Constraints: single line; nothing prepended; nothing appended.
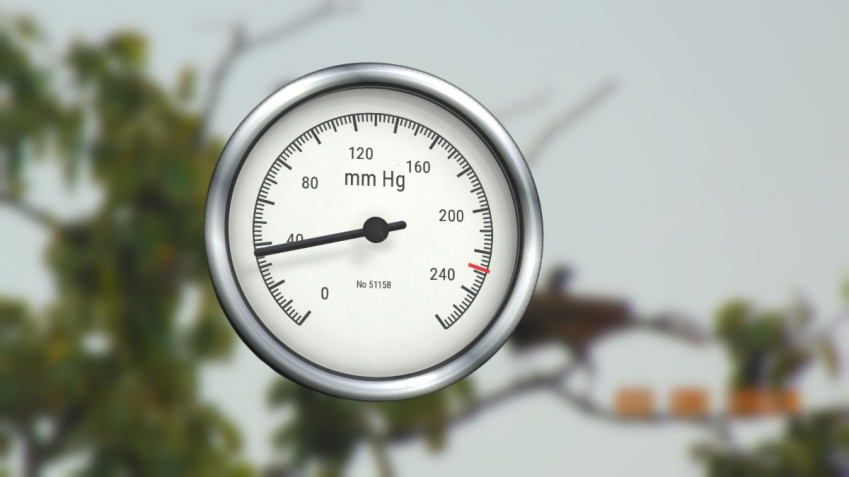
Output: 36mmHg
